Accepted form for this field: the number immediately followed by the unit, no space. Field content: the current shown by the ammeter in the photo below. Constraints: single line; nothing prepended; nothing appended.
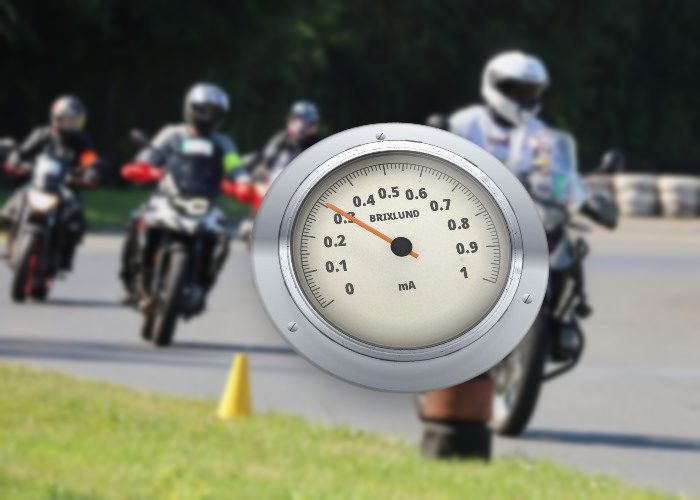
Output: 0.3mA
